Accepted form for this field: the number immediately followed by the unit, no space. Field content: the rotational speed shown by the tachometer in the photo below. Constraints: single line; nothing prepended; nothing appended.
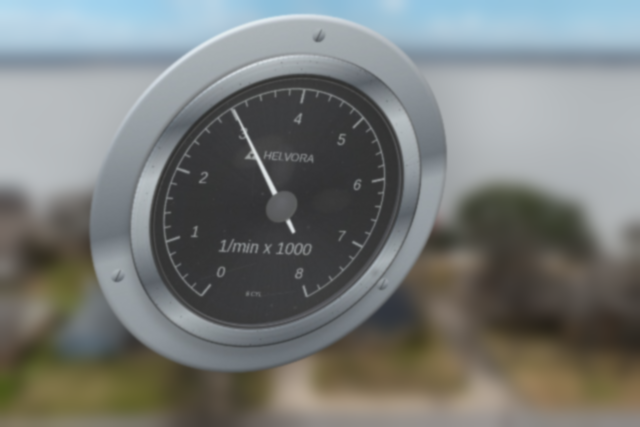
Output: 3000rpm
